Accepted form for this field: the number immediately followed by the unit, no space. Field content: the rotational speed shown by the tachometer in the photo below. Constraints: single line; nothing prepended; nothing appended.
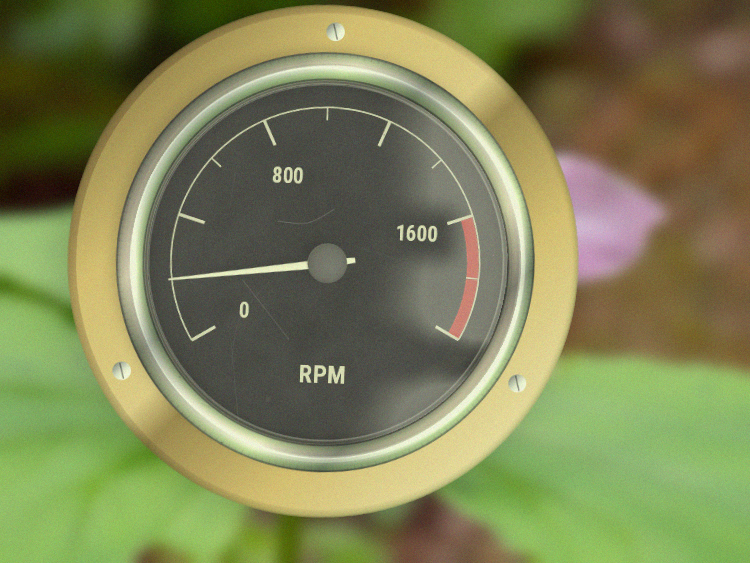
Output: 200rpm
